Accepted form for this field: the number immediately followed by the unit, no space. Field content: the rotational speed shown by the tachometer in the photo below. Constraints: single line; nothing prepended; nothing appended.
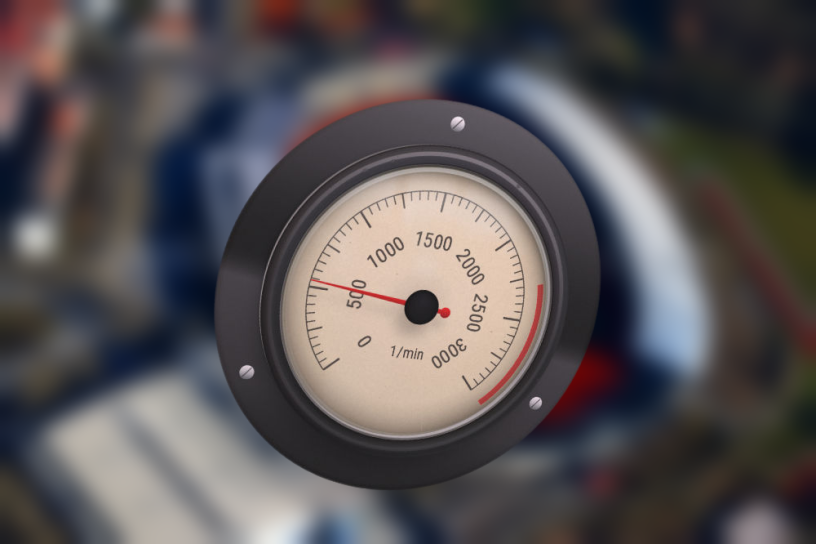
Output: 550rpm
